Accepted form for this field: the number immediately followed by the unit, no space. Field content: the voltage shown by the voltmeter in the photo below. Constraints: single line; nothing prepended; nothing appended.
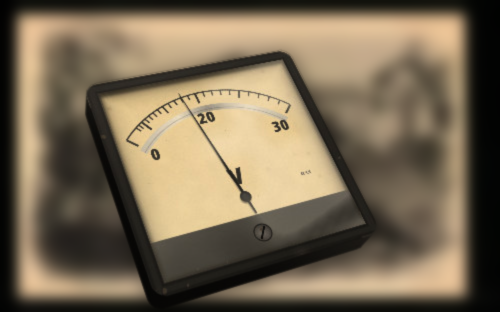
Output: 18V
